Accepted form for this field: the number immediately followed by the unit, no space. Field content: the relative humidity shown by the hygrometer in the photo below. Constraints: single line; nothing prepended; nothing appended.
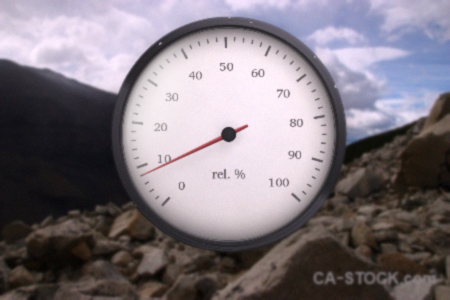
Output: 8%
